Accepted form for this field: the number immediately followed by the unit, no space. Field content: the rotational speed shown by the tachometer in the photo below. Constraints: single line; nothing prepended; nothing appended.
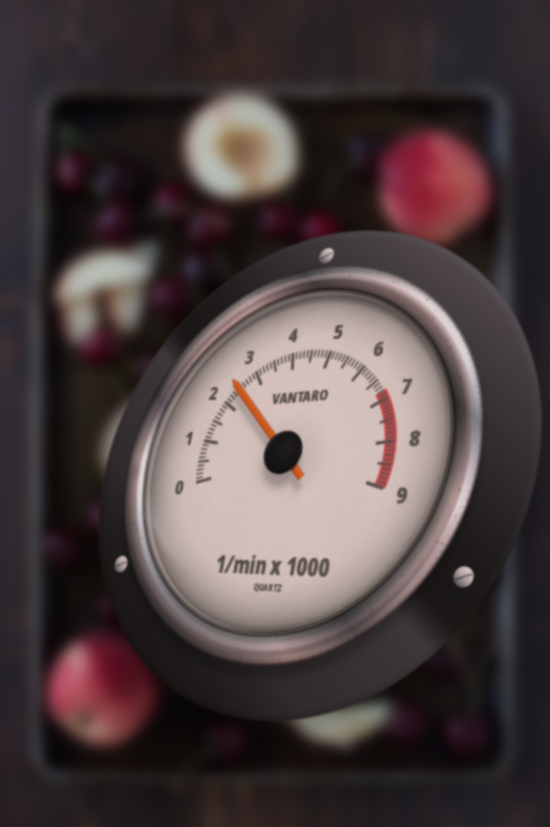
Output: 2500rpm
